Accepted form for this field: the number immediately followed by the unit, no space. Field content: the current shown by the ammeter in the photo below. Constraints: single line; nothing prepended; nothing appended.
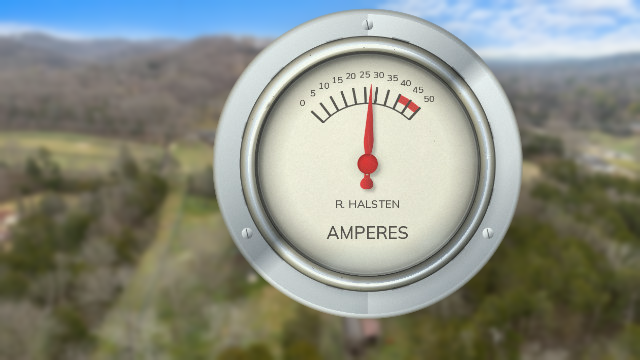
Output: 27.5A
